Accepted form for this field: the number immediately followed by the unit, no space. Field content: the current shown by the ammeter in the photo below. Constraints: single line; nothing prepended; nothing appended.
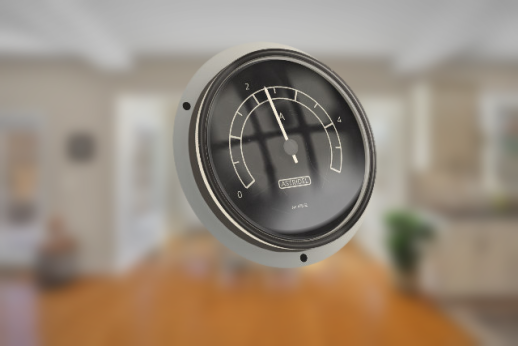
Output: 2.25A
